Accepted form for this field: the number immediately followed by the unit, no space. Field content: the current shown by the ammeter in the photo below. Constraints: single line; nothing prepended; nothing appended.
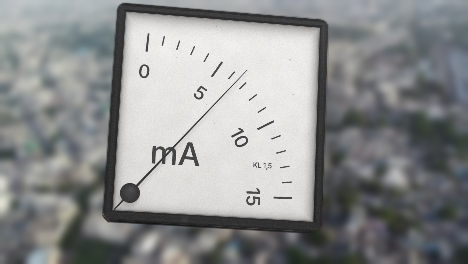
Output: 6.5mA
